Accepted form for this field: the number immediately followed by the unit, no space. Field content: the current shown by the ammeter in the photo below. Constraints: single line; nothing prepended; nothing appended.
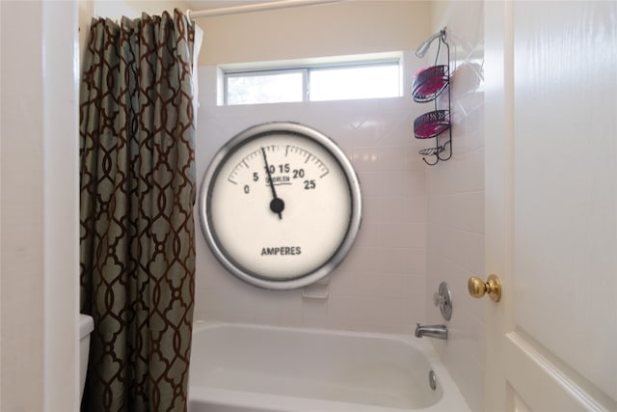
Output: 10A
